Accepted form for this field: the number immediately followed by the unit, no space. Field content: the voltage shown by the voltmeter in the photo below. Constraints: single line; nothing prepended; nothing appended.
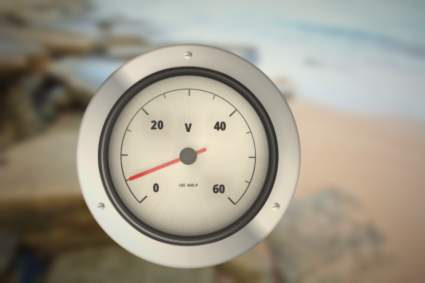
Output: 5V
